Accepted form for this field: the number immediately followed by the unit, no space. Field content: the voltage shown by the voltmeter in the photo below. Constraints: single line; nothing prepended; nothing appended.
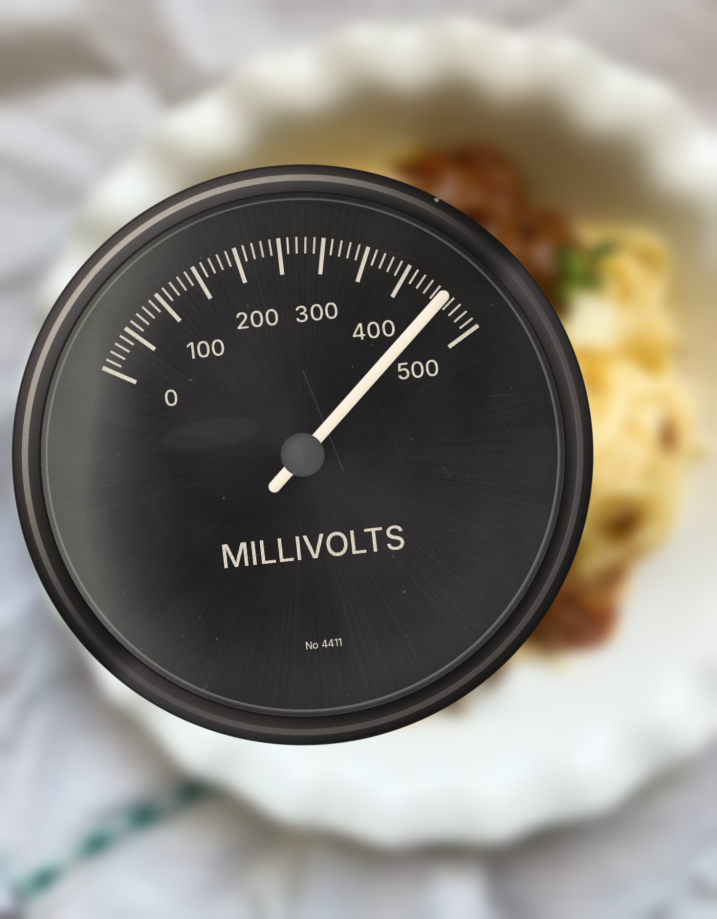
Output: 450mV
